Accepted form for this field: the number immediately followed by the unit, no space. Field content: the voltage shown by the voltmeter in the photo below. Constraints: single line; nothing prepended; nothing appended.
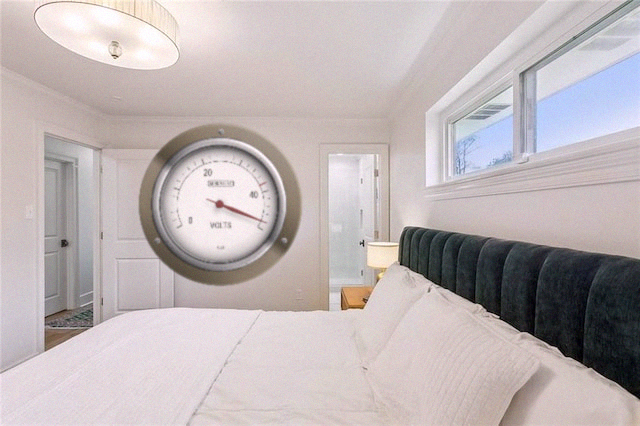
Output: 48V
